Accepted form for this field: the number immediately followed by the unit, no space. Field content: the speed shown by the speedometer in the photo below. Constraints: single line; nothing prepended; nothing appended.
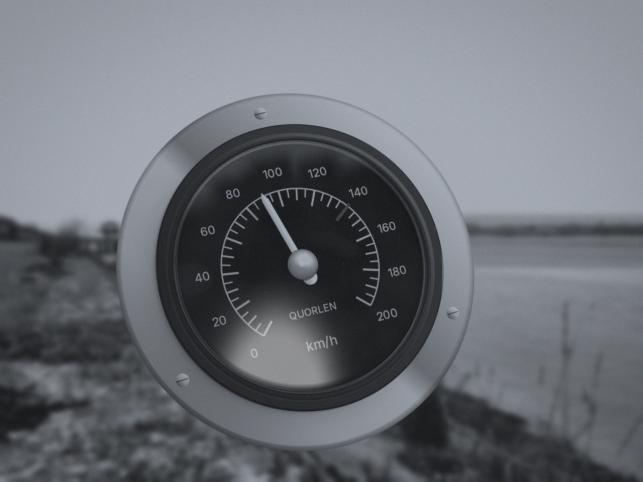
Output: 90km/h
